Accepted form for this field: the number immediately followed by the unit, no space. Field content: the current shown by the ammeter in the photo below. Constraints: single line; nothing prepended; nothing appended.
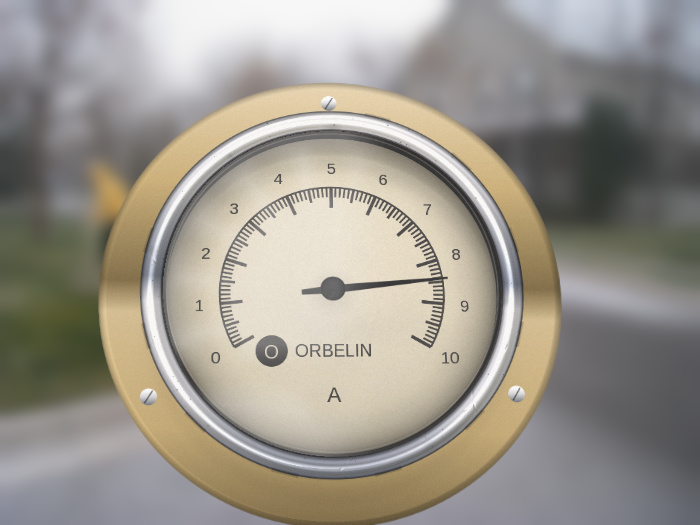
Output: 8.5A
